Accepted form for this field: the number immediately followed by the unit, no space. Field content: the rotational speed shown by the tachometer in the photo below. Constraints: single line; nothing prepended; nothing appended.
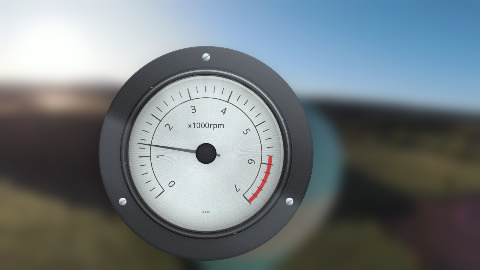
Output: 1300rpm
